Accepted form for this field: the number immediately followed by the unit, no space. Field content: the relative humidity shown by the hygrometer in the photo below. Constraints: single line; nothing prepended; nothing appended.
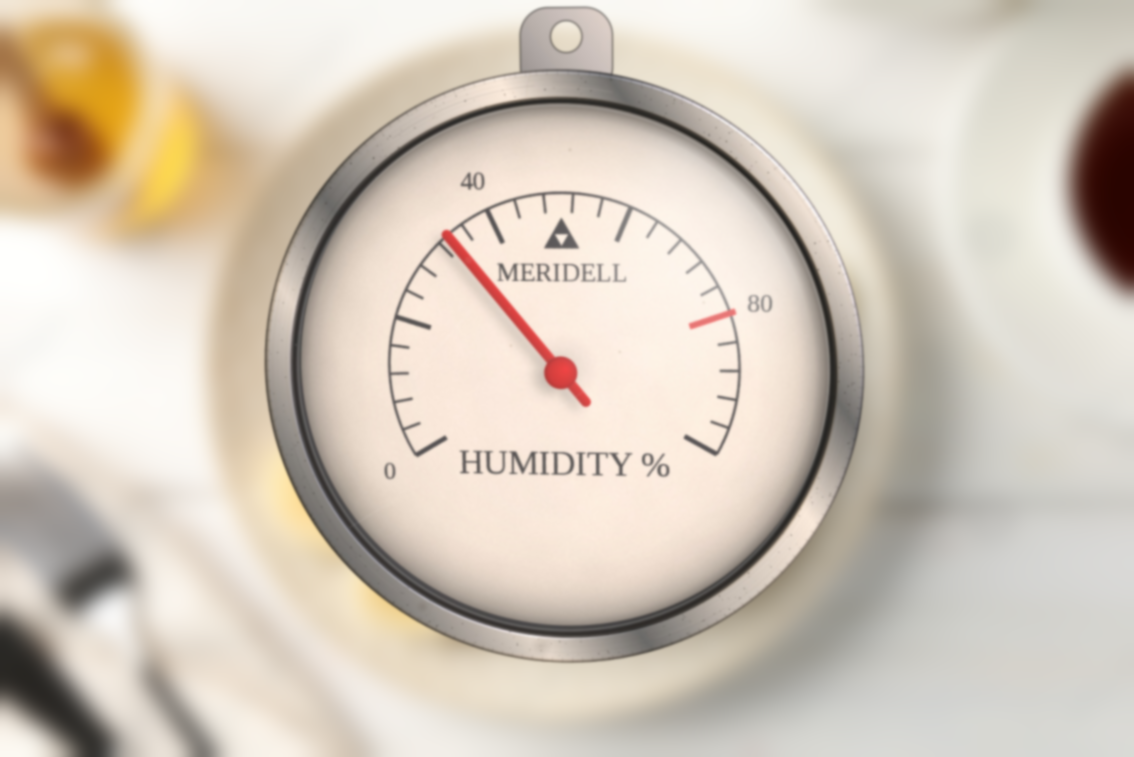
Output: 34%
